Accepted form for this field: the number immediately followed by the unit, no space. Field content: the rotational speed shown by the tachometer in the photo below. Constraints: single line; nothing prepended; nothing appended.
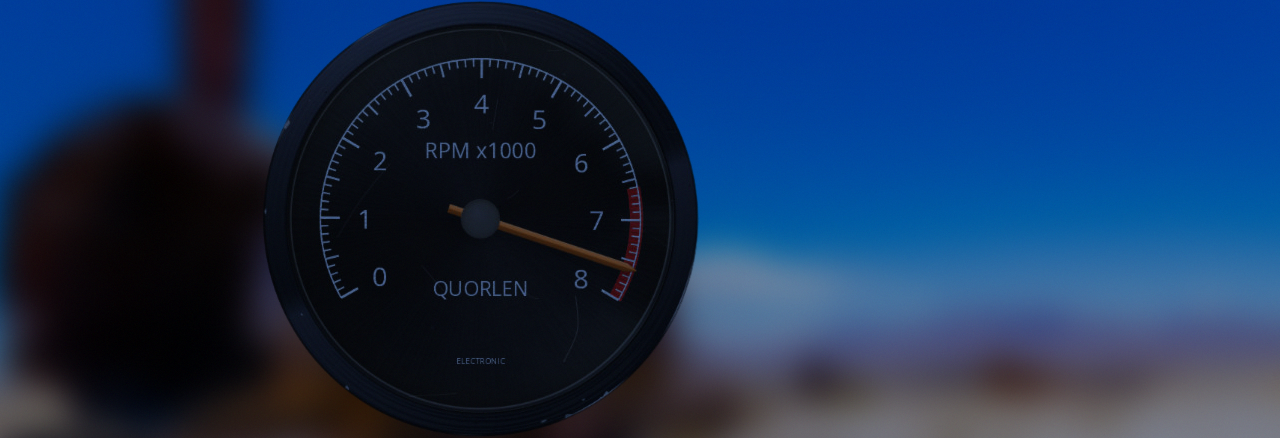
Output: 7600rpm
